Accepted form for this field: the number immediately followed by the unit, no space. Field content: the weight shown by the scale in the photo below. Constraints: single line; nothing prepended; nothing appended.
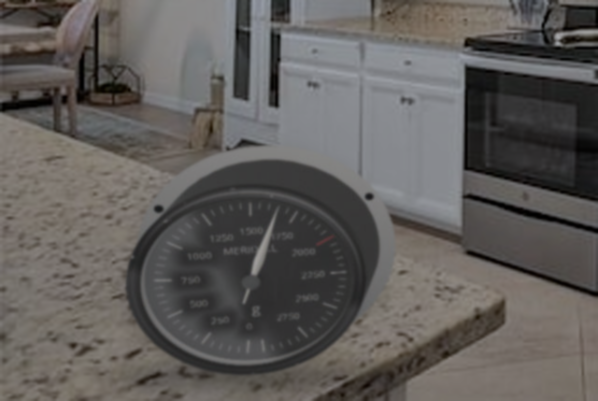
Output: 1650g
